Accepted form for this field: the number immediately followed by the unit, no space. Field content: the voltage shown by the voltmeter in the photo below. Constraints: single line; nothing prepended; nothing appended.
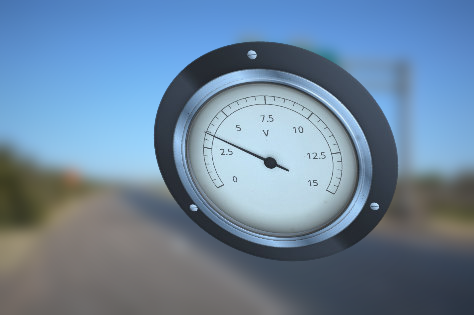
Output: 3.5V
